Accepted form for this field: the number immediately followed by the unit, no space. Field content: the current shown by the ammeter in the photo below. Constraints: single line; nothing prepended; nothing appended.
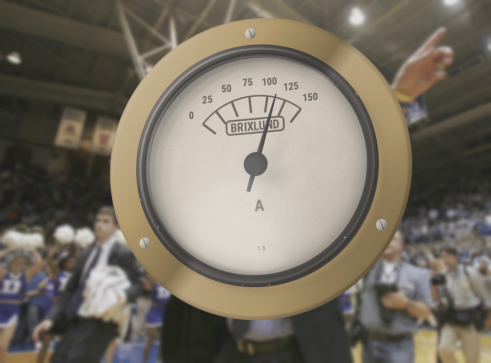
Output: 112.5A
